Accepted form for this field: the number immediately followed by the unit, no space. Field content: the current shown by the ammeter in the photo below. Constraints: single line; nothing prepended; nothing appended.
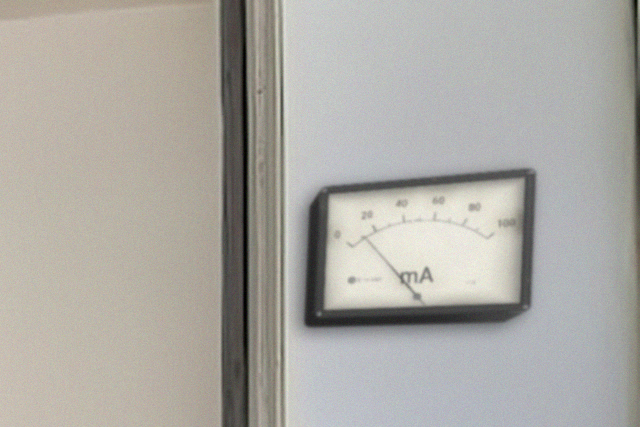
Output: 10mA
